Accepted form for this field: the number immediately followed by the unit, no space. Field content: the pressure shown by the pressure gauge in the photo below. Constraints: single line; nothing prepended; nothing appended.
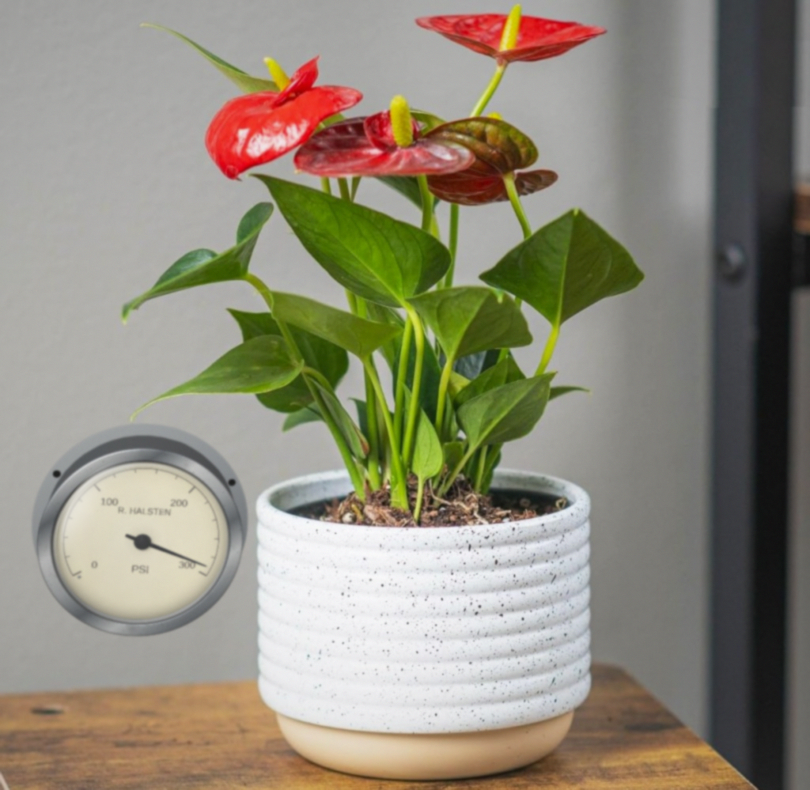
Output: 290psi
